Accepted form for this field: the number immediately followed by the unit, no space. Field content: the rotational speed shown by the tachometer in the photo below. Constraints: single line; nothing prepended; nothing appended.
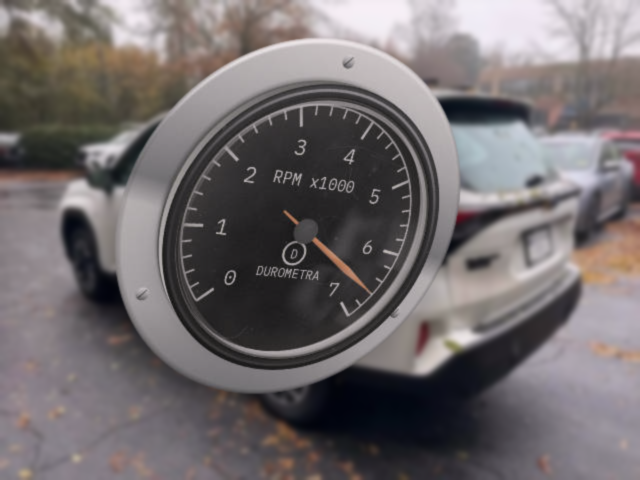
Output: 6600rpm
